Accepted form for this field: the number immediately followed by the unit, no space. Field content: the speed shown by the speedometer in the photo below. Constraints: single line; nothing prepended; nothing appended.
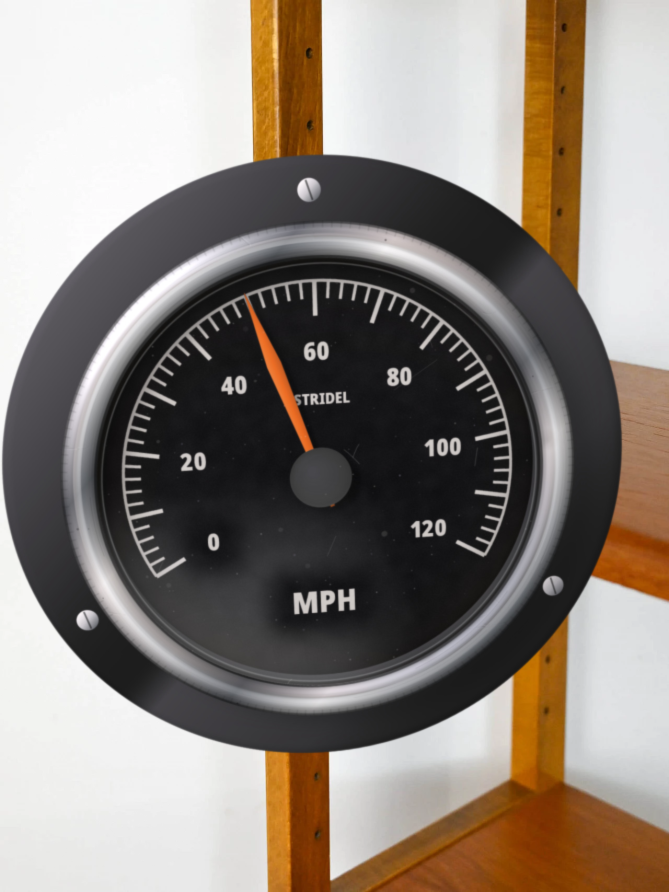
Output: 50mph
